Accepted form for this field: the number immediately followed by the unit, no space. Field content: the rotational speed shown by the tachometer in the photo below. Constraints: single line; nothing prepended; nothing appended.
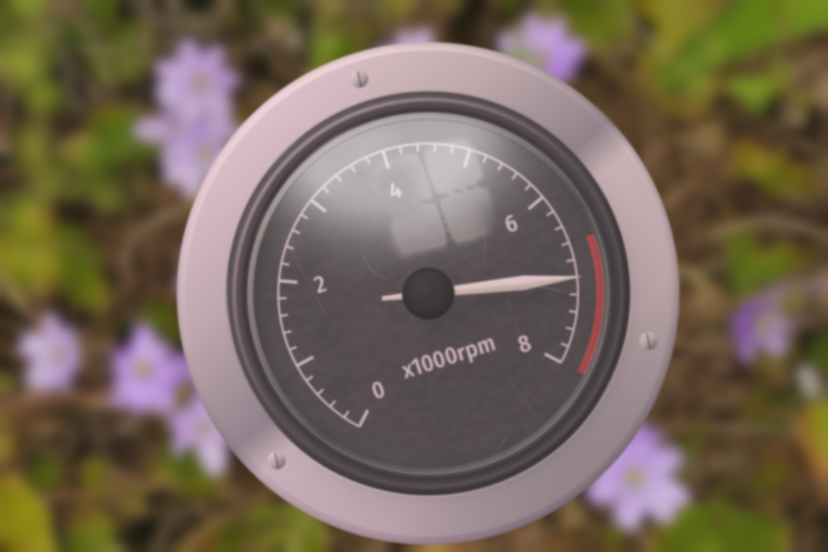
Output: 7000rpm
